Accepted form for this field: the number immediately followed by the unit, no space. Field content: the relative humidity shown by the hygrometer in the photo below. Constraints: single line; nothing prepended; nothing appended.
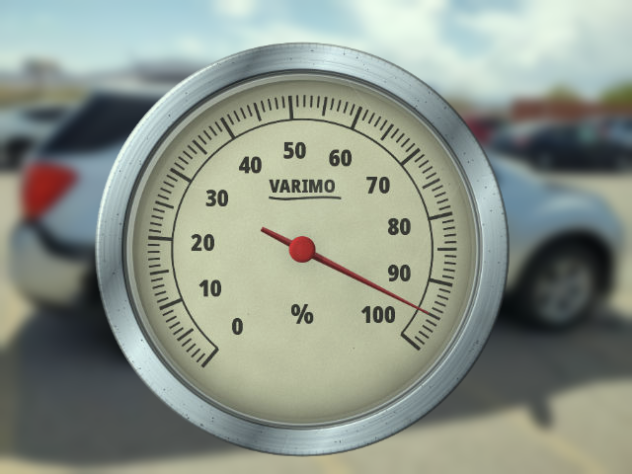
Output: 95%
